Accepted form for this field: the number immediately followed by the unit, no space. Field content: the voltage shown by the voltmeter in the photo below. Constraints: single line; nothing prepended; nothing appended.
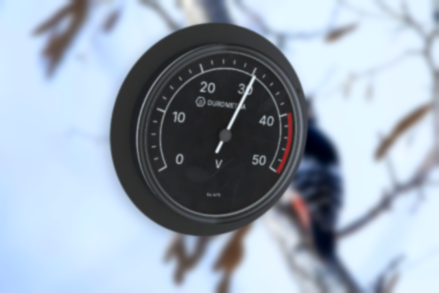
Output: 30V
